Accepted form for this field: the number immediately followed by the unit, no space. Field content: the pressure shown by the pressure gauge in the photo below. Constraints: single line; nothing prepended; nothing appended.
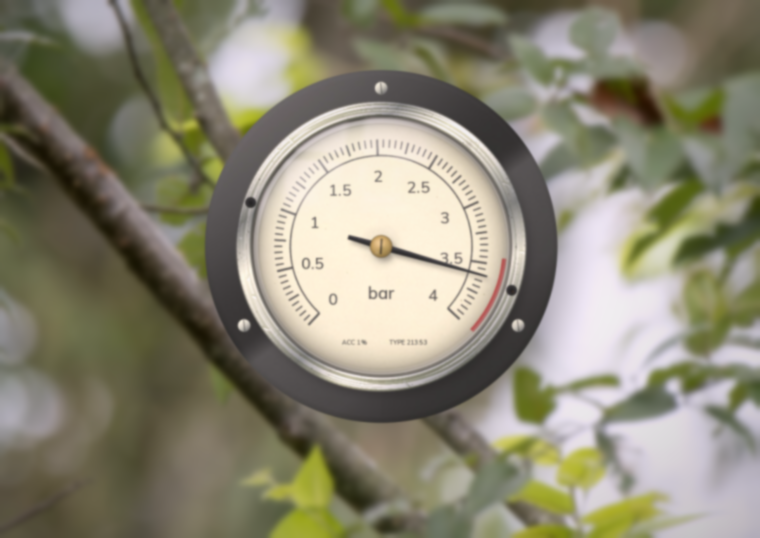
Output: 3.6bar
